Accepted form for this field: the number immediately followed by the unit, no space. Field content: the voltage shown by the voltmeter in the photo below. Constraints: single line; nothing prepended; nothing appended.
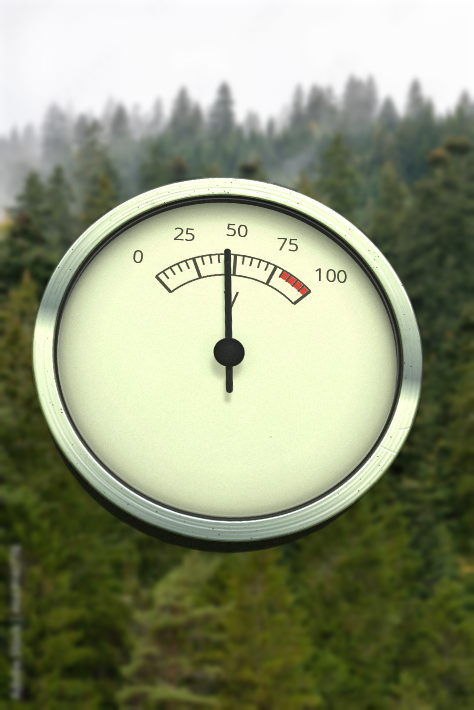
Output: 45V
